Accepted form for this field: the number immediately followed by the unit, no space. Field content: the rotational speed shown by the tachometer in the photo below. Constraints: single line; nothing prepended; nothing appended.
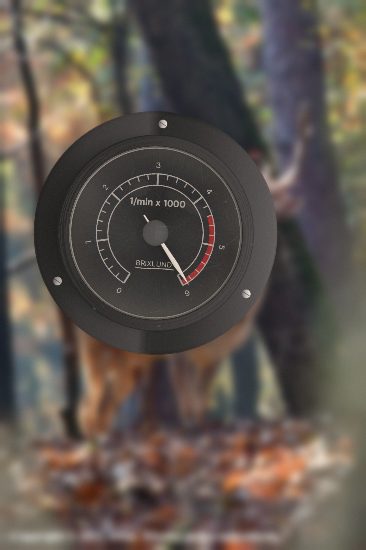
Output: 5900rpm
